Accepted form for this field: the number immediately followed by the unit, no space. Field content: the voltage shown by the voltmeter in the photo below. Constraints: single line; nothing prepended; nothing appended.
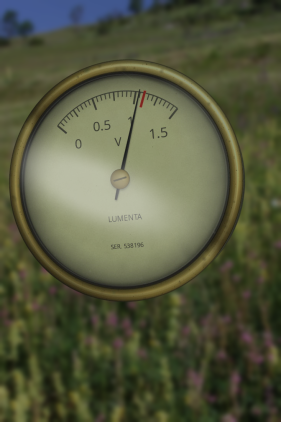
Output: 1.05V
